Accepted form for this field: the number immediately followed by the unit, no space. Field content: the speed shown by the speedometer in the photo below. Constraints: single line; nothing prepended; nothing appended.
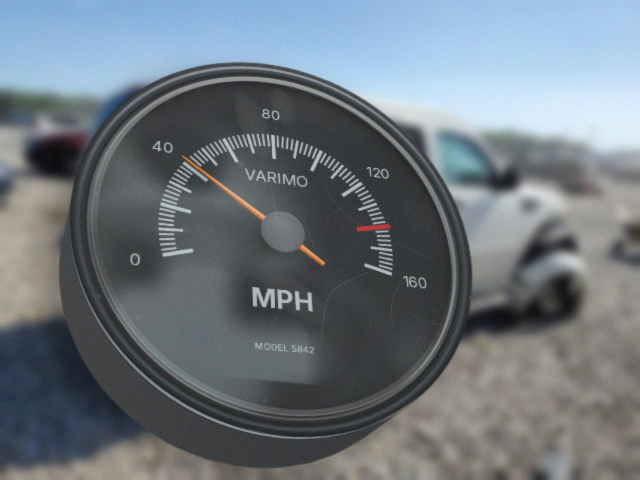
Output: 40mph
